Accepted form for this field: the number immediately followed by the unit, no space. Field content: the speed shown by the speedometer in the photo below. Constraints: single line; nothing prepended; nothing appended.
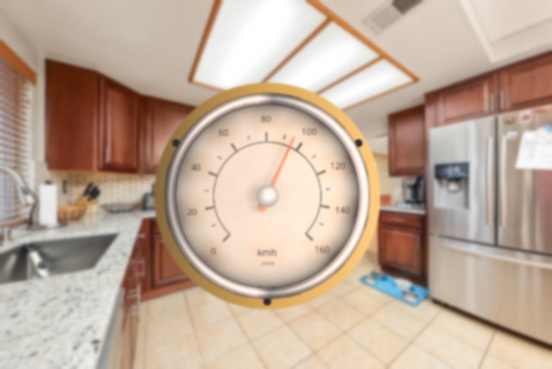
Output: 95km/h
